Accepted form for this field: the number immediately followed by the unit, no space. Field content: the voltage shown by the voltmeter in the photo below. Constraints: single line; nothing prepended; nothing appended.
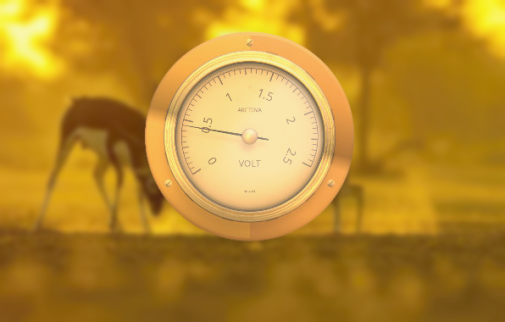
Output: 0.45V
